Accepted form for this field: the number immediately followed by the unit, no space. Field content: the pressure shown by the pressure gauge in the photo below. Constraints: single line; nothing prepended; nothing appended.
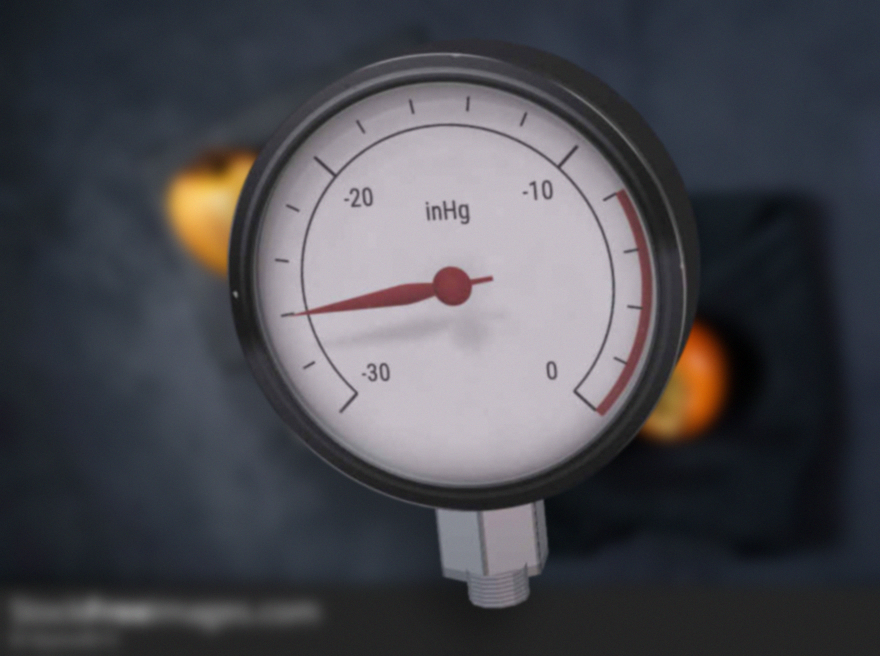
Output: -26inHg
